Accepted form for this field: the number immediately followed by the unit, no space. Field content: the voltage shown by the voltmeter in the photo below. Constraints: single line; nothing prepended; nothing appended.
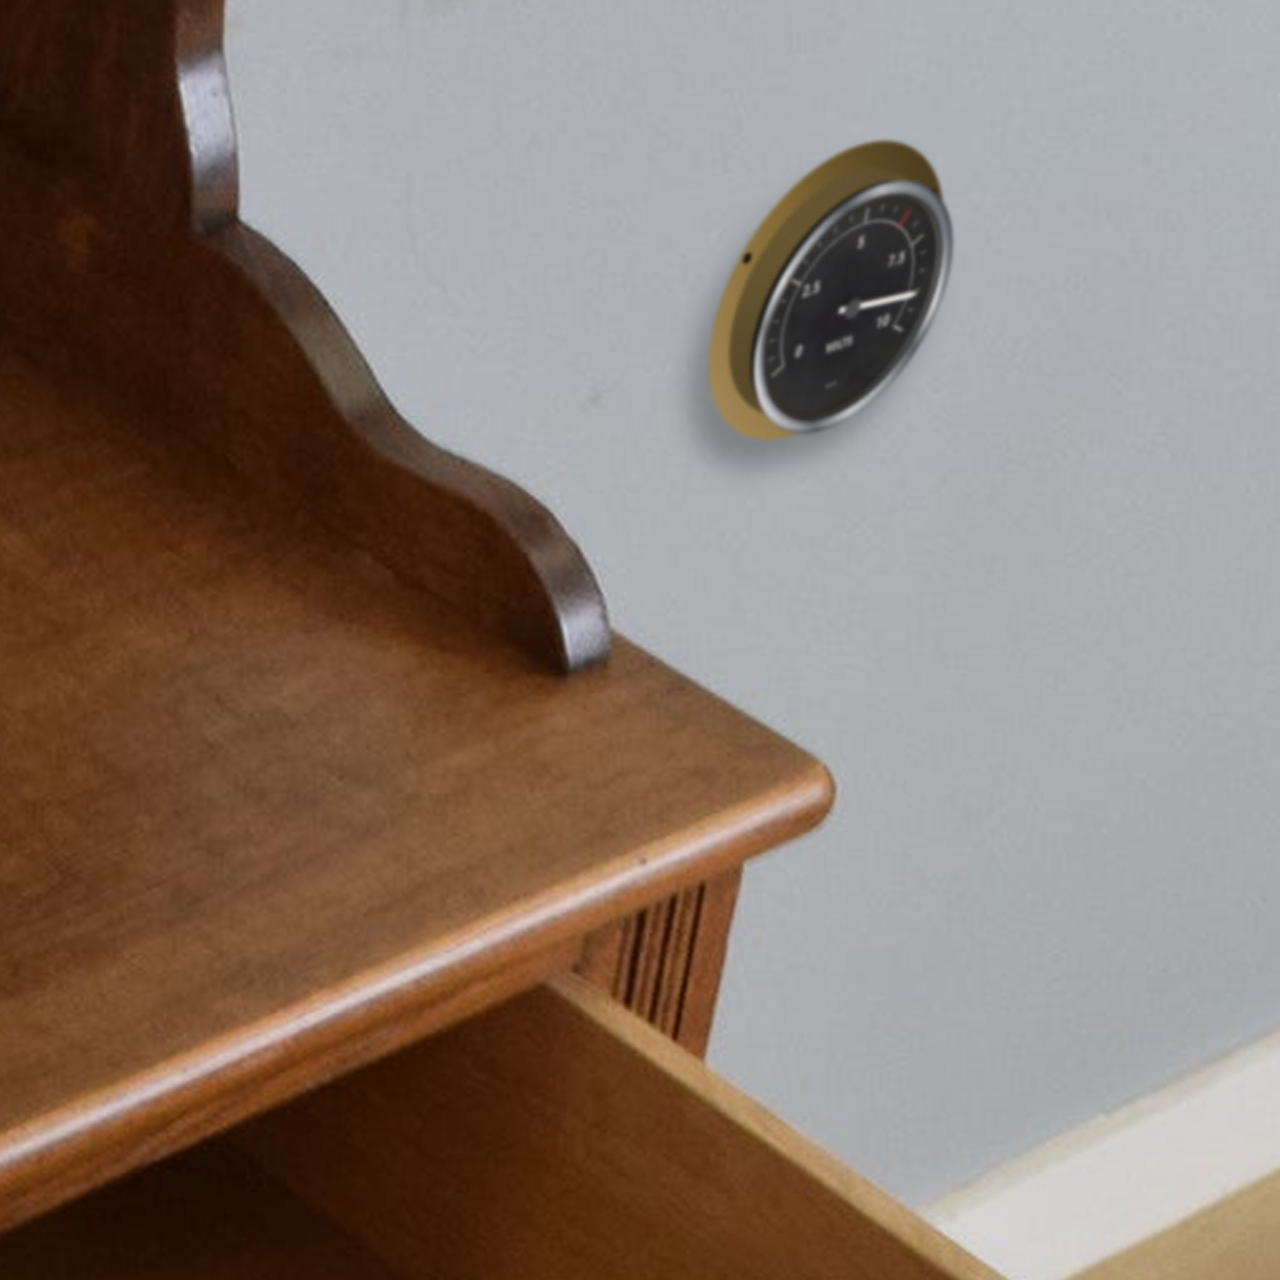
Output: 9V
